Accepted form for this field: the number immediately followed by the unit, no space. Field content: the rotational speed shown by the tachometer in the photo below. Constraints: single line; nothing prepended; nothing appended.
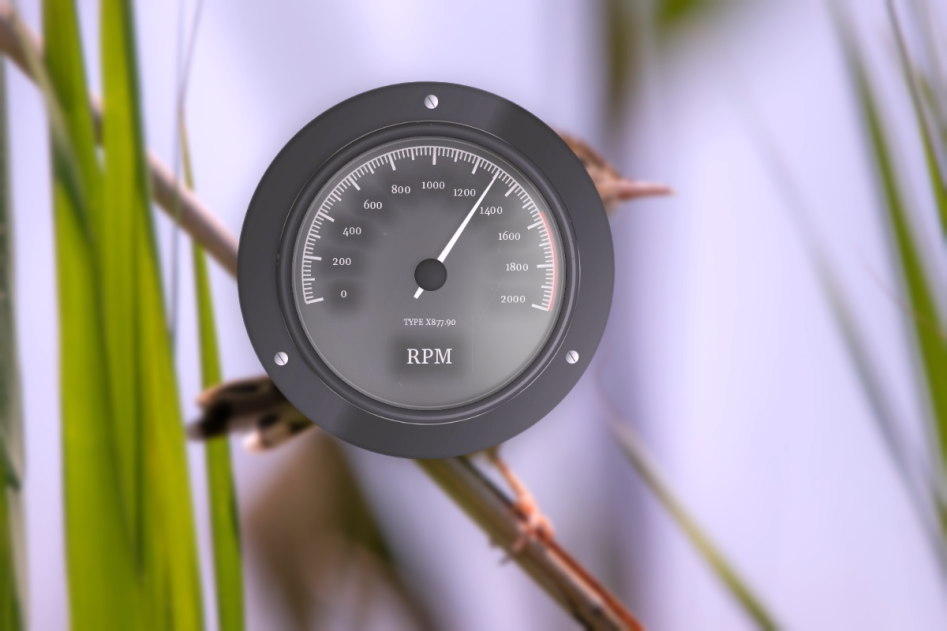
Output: 1300rpm
